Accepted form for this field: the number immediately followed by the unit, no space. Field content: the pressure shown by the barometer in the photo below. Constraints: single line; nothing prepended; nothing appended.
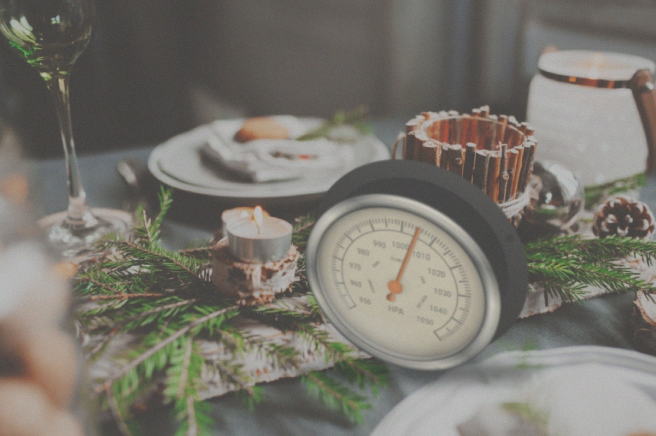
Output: 1005hPa
